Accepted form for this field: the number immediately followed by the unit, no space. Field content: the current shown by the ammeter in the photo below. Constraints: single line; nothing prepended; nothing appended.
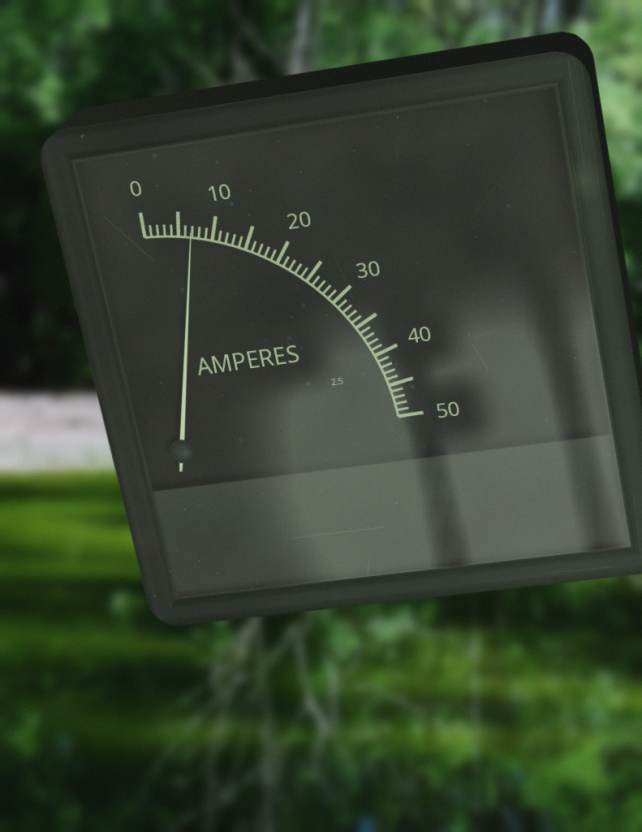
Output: 7A
